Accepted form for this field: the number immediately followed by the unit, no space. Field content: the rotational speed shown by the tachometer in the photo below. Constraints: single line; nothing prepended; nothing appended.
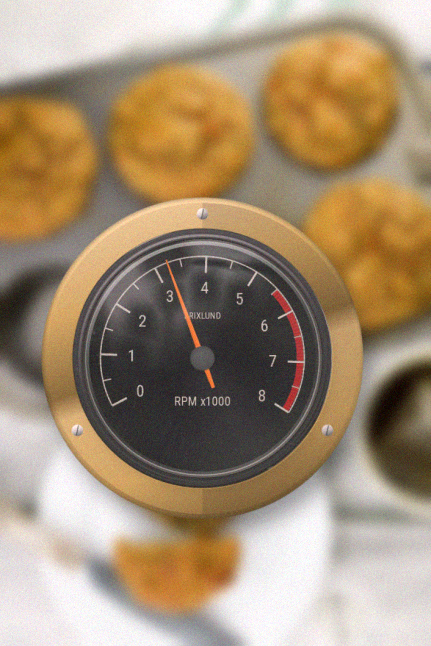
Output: 3250rpm
